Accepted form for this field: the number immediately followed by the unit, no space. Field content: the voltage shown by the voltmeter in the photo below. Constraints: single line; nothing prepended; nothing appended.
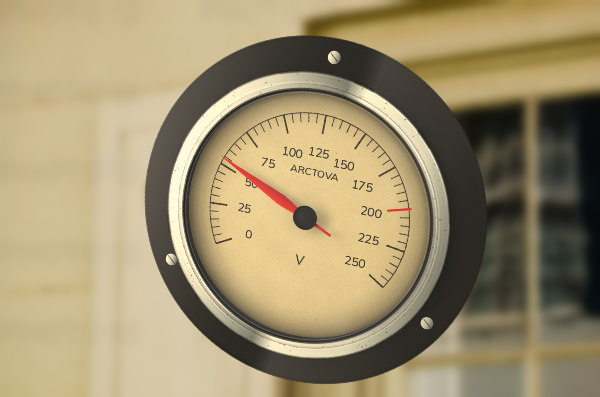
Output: 55V
